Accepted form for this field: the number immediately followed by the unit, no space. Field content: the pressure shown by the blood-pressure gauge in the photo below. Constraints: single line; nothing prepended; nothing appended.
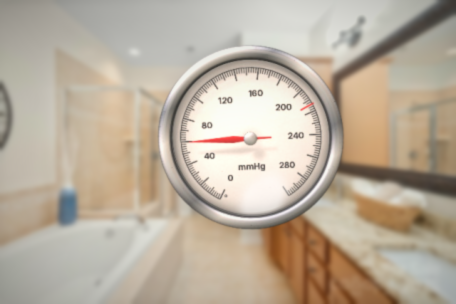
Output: 60mmHg
